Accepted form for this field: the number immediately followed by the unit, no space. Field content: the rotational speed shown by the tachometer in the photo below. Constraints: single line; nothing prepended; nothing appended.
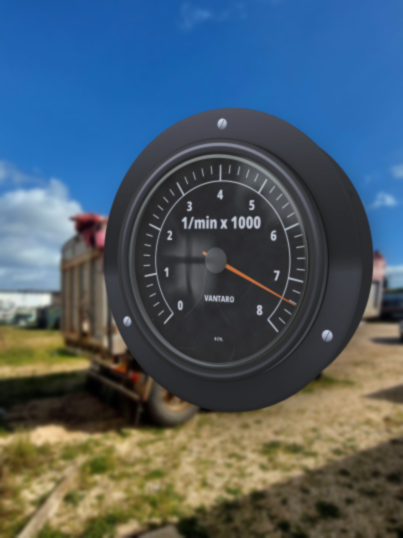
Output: 7400rpm
